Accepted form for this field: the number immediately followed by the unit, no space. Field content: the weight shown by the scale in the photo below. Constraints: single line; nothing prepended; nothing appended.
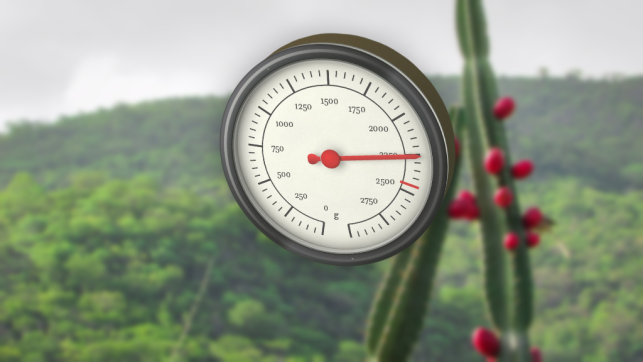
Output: 2250g
